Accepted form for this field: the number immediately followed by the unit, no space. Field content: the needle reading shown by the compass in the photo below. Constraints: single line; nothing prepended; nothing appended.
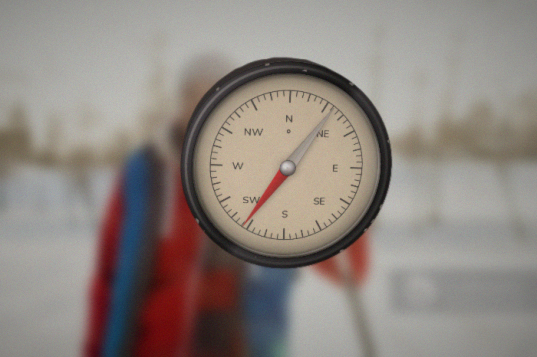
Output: 215°
